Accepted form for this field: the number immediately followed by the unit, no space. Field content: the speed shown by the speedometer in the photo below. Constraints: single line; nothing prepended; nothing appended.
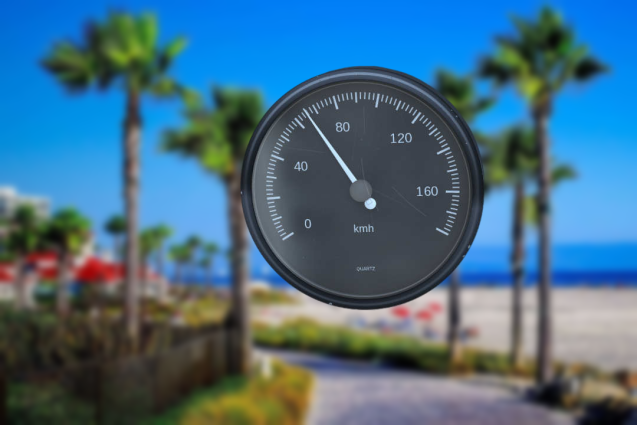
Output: 66km/h
